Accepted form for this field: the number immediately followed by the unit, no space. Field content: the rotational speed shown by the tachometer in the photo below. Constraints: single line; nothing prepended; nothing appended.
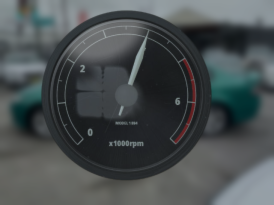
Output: 4000rpm
